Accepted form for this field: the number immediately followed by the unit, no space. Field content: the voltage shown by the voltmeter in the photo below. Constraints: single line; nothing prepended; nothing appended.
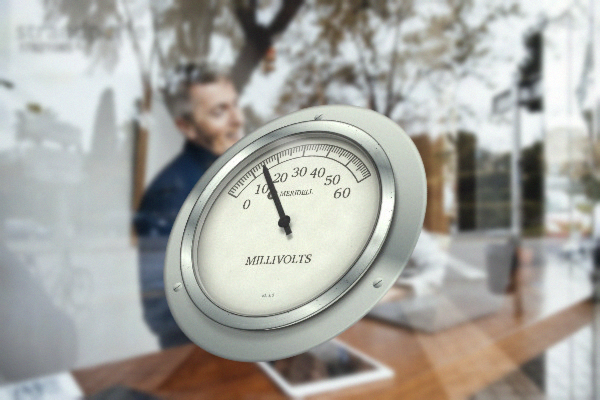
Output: 15mV
